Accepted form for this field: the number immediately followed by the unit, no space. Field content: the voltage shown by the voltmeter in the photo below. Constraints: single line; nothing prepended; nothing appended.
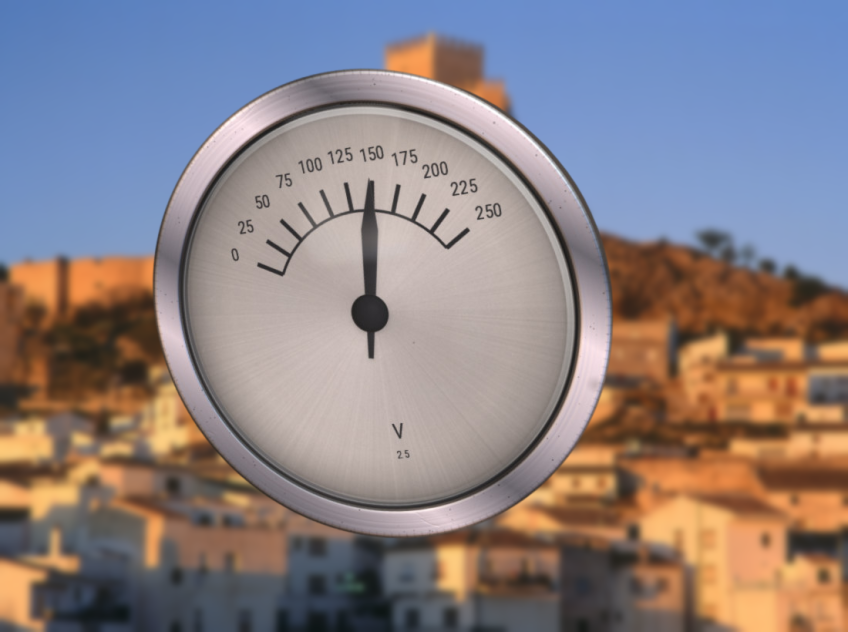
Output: 150V
